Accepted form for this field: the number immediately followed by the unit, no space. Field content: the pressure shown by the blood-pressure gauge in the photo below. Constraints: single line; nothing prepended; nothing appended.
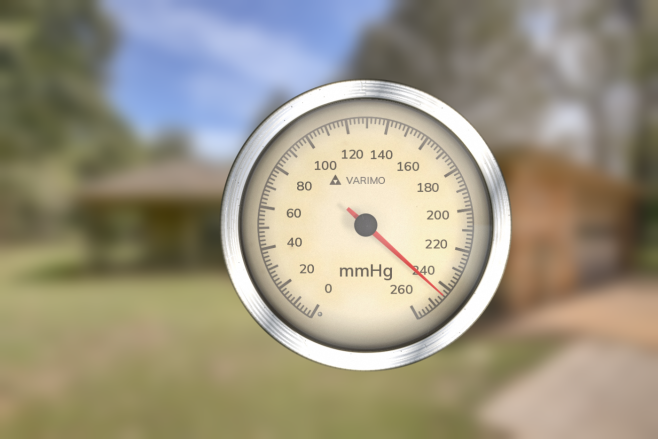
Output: 244mmHg
